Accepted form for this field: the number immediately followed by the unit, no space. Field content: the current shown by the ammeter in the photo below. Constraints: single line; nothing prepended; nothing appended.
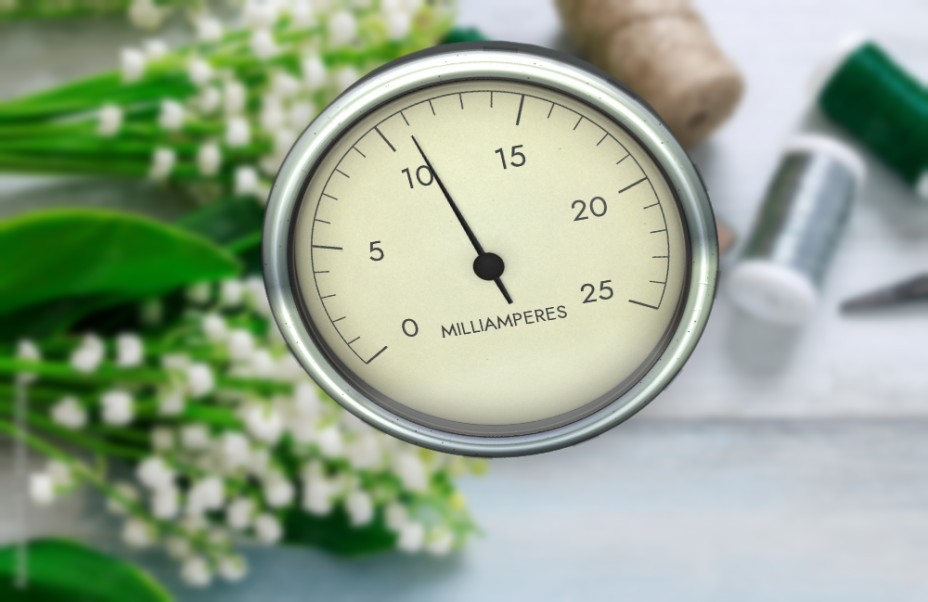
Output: 11mA
